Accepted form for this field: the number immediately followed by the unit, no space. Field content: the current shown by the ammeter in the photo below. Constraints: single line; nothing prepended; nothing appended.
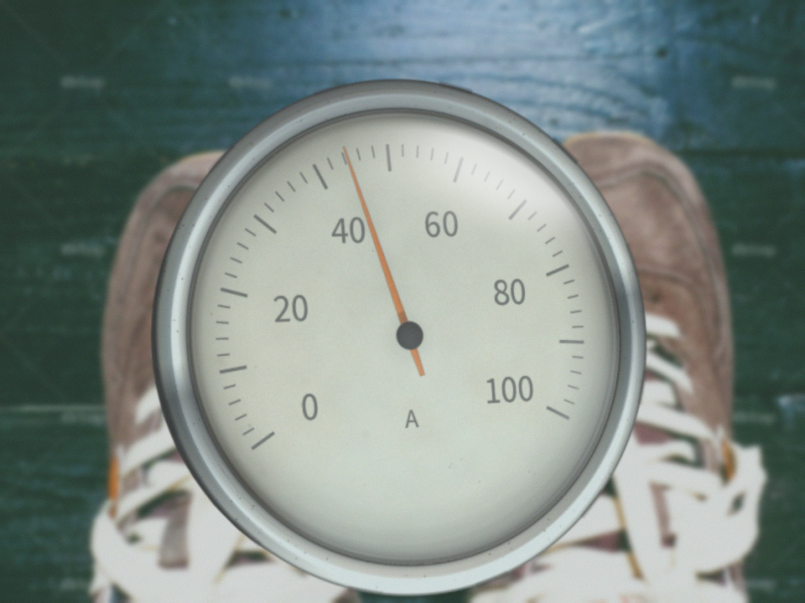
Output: 44A
